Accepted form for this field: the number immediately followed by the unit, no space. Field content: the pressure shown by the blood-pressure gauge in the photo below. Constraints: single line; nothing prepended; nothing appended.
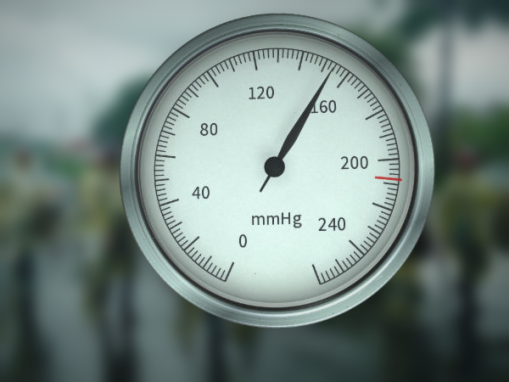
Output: 154mmHg
